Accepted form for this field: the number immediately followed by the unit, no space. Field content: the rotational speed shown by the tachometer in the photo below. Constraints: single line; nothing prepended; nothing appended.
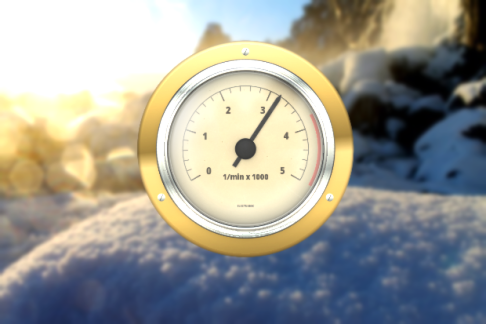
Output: 3200rpm
